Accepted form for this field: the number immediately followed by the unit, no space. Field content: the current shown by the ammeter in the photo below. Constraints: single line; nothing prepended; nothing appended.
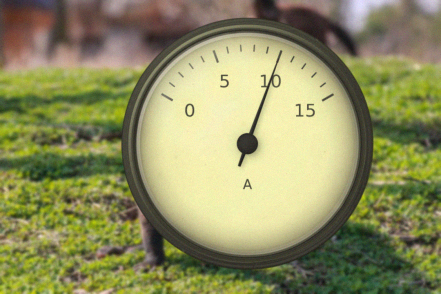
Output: 10A
